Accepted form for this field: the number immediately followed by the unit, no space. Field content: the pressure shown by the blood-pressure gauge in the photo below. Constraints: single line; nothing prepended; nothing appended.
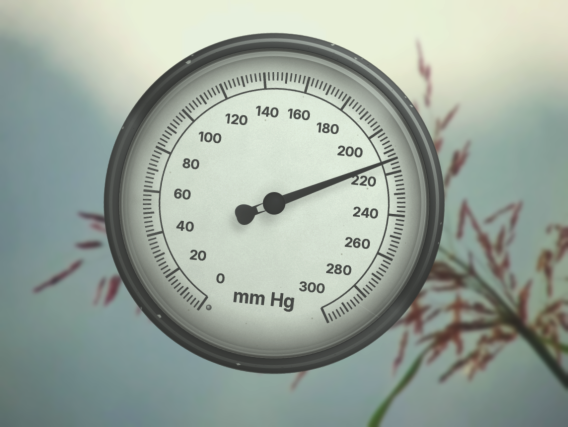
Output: 214mmHg
